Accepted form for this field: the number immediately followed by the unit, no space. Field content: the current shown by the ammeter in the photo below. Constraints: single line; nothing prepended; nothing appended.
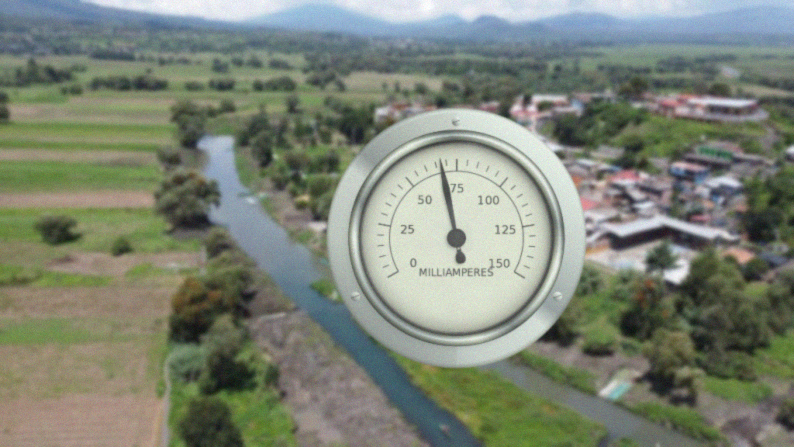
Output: 67.5mA
